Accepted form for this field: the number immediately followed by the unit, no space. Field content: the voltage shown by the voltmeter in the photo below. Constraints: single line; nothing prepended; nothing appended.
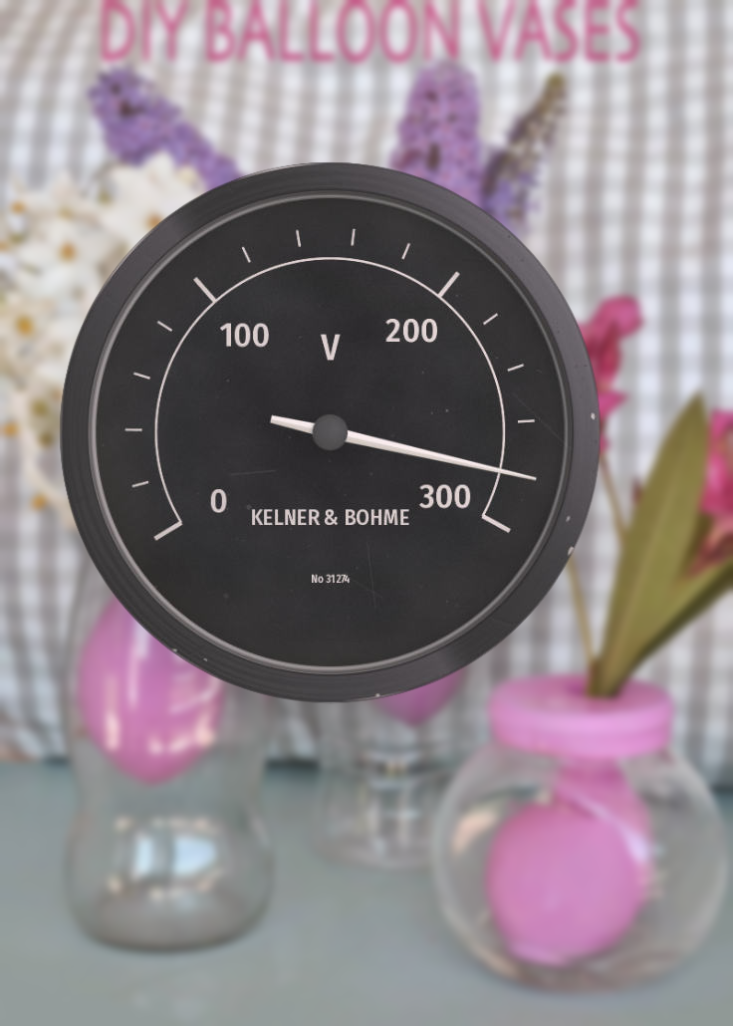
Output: 280V
